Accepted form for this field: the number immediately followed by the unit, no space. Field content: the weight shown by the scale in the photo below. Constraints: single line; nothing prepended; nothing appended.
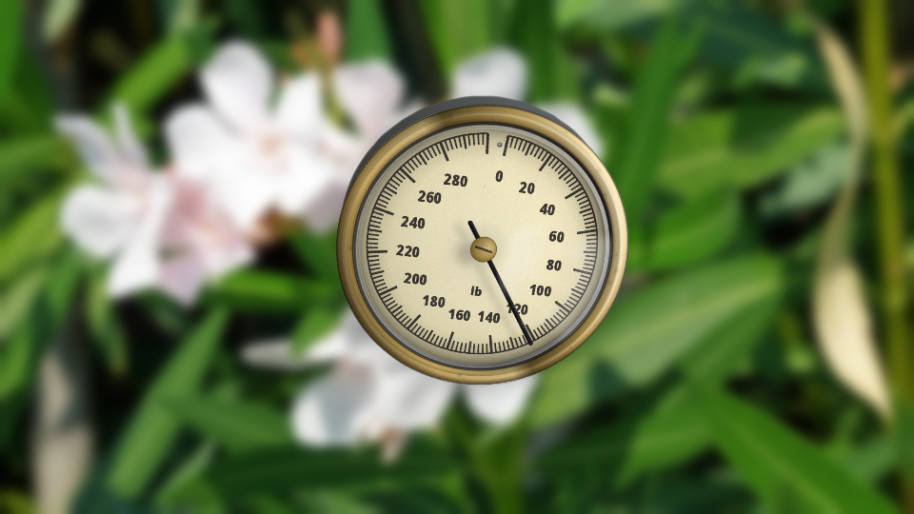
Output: 122lb
